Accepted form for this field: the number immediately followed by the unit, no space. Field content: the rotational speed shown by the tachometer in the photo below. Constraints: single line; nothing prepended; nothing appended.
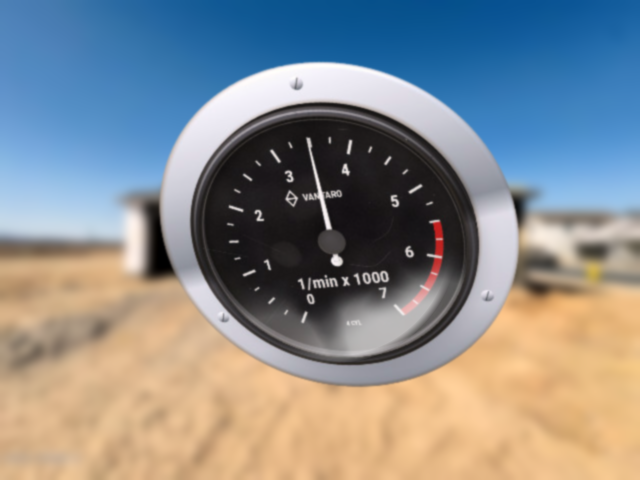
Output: 3500rpm
